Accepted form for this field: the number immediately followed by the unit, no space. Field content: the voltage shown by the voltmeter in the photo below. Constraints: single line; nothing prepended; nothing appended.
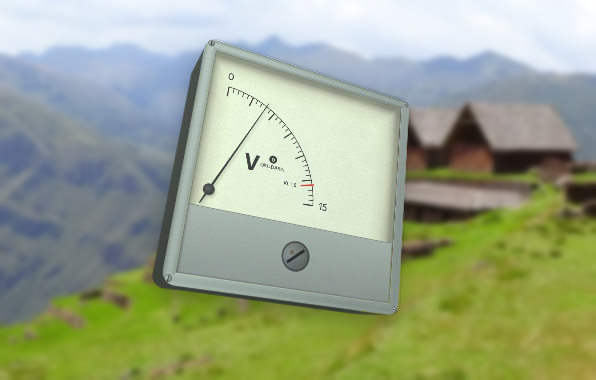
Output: 4V
